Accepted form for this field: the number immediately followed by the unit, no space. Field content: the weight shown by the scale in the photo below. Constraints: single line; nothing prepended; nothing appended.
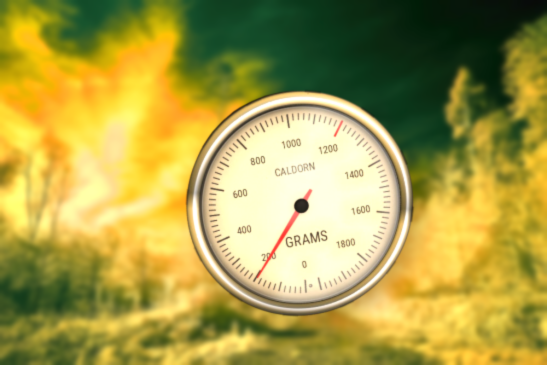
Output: 200g
